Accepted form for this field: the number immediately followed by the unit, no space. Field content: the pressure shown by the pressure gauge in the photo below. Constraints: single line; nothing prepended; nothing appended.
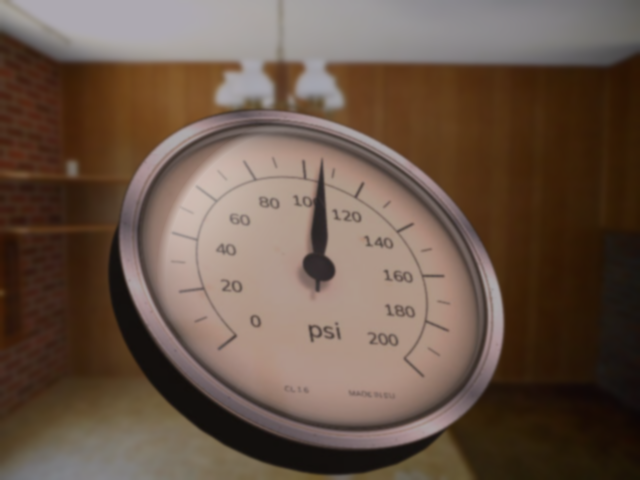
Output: 105psi
